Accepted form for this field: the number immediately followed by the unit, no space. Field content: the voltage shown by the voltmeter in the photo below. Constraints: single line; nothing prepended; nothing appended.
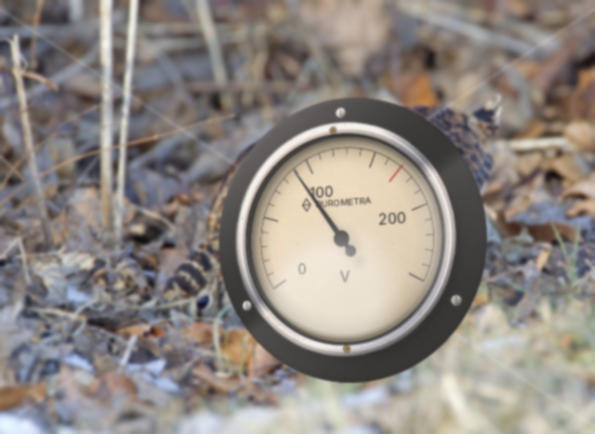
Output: 90V
